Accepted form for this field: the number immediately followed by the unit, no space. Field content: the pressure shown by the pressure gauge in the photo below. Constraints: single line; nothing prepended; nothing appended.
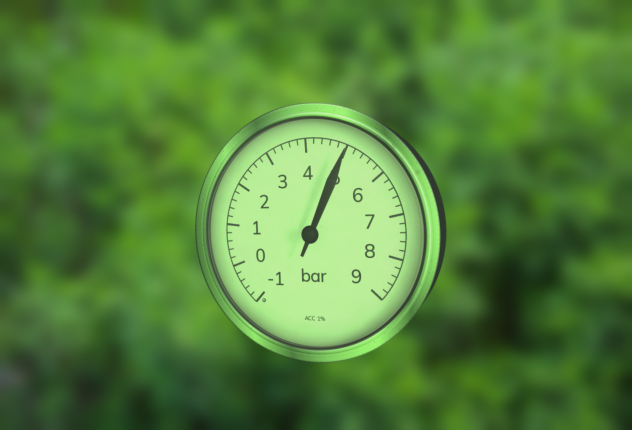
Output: 5bar
